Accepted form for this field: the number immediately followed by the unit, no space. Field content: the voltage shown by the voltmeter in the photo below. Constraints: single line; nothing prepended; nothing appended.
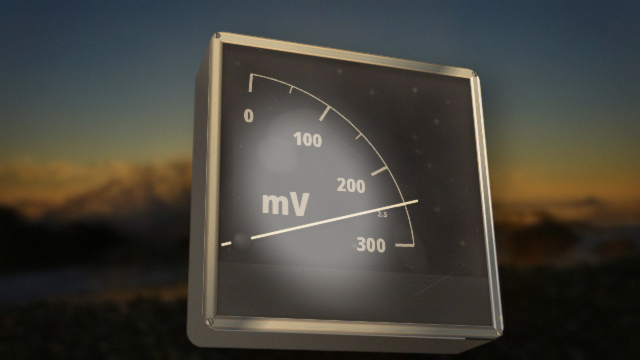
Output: 250mV
